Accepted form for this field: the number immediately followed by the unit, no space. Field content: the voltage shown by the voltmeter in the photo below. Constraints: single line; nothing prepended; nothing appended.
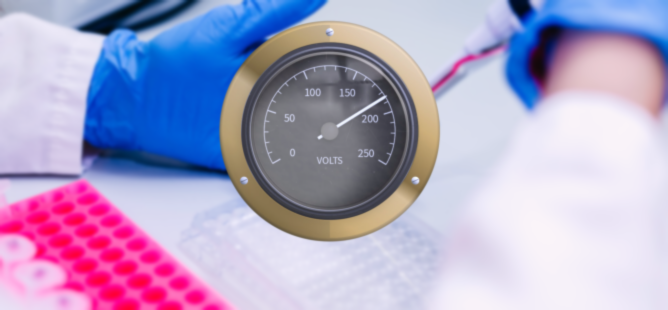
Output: 185V
